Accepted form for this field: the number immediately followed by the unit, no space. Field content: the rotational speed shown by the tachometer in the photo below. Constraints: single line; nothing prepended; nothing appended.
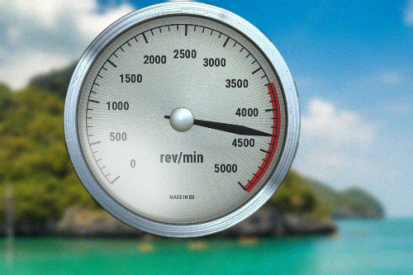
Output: 4300rpm
